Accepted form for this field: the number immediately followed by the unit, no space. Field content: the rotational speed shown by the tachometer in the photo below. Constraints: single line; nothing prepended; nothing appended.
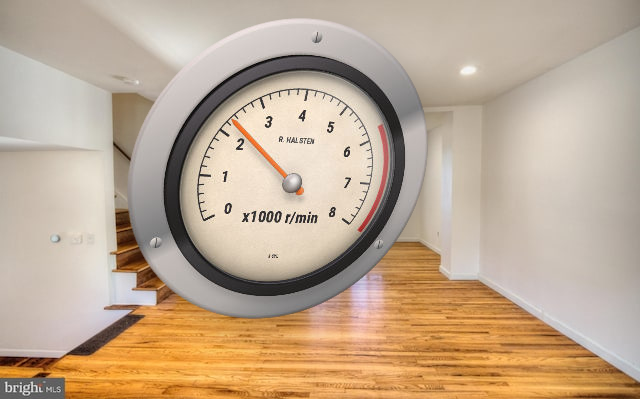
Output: 2300rpm
